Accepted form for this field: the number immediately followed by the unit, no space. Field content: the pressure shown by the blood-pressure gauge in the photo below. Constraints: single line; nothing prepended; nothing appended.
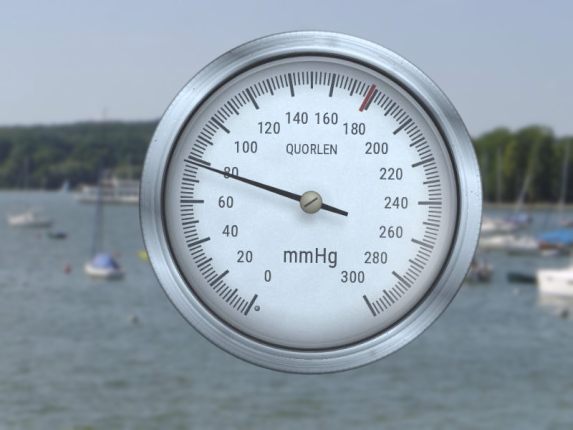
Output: 78mmHg
